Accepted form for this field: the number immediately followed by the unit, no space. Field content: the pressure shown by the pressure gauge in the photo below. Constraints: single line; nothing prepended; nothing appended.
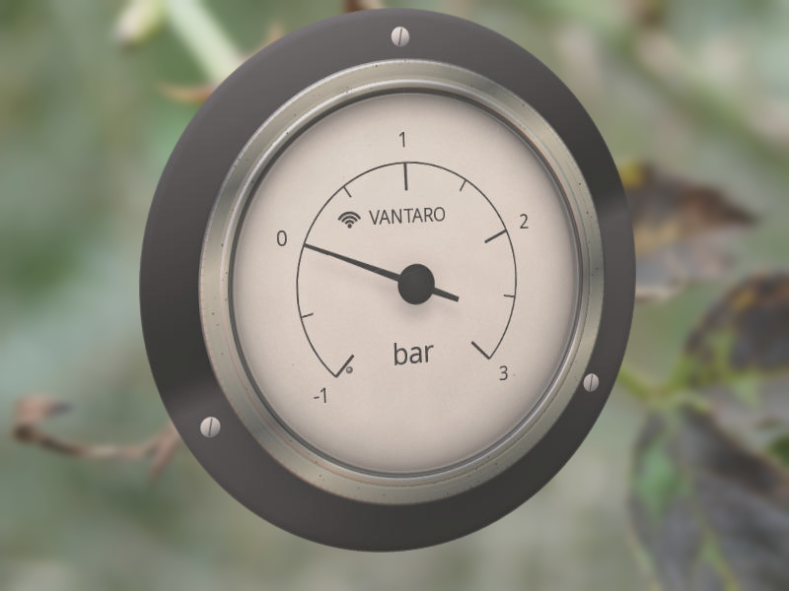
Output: 0bar
